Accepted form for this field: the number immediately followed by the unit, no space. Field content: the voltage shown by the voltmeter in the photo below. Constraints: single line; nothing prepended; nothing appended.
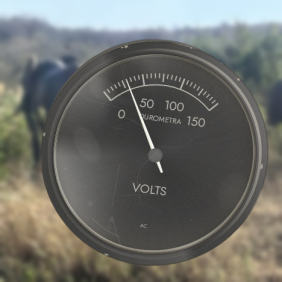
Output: 30V
